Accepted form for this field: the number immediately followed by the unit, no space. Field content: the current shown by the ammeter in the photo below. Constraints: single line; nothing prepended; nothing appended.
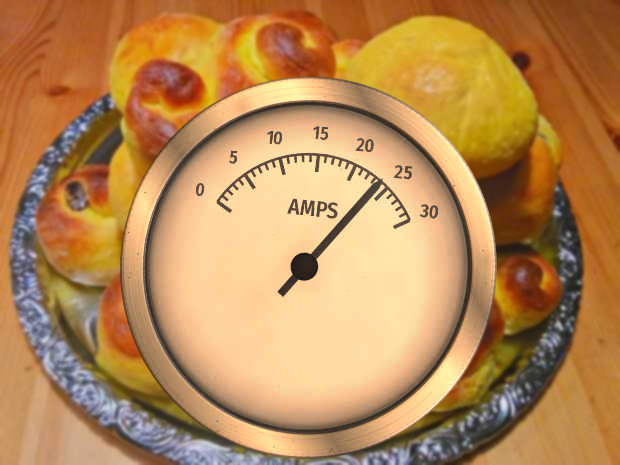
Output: 24A
